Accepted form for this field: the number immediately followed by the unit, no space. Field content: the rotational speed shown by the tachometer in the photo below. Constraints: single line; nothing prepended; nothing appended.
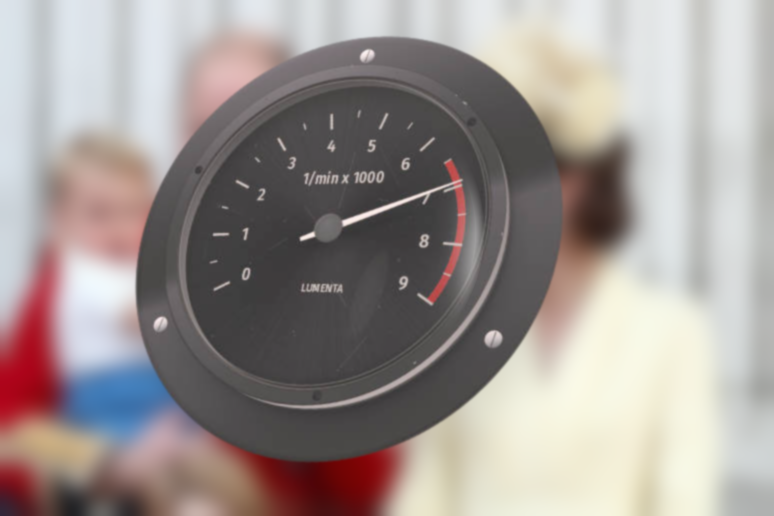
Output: 7000rpm
